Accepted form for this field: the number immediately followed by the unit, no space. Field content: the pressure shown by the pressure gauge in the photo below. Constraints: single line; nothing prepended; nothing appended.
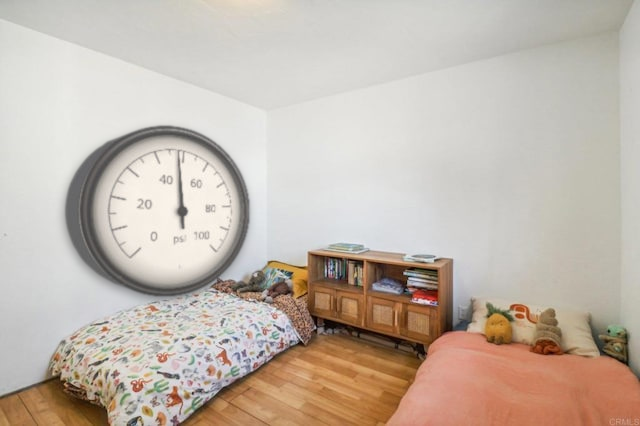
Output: 47.5psi
